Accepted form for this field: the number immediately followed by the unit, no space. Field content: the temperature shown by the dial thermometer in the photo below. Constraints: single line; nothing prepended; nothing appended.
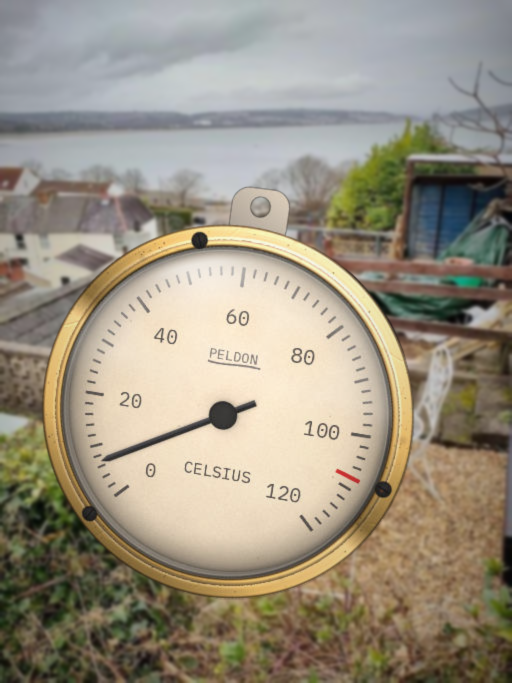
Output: 7°C
